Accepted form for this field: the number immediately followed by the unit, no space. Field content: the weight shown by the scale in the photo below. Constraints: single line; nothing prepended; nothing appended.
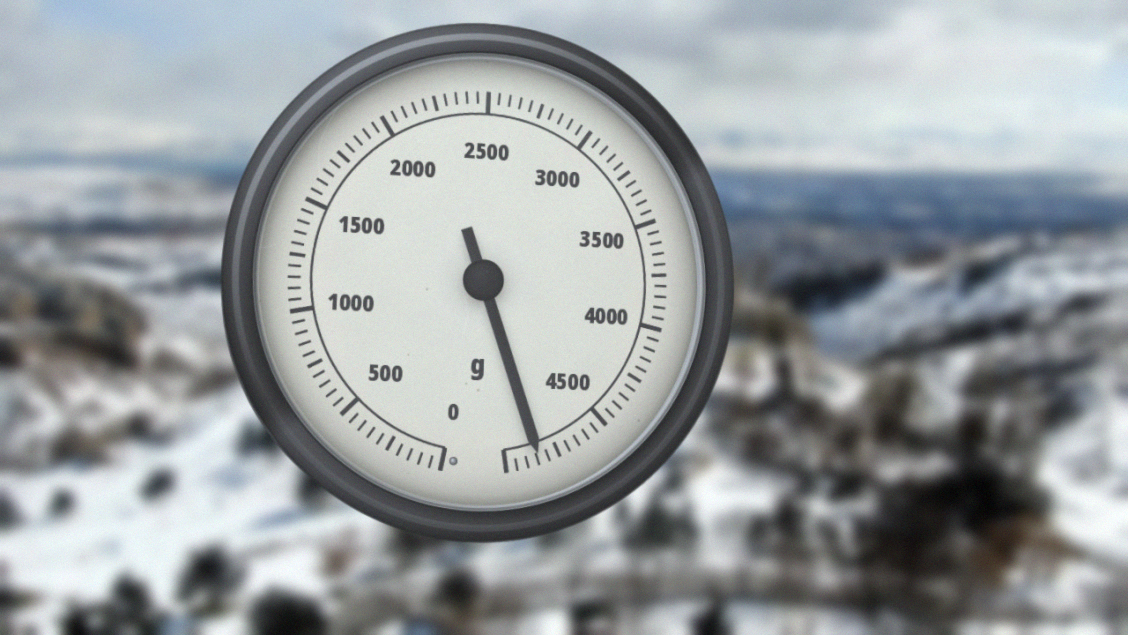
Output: 4850g
